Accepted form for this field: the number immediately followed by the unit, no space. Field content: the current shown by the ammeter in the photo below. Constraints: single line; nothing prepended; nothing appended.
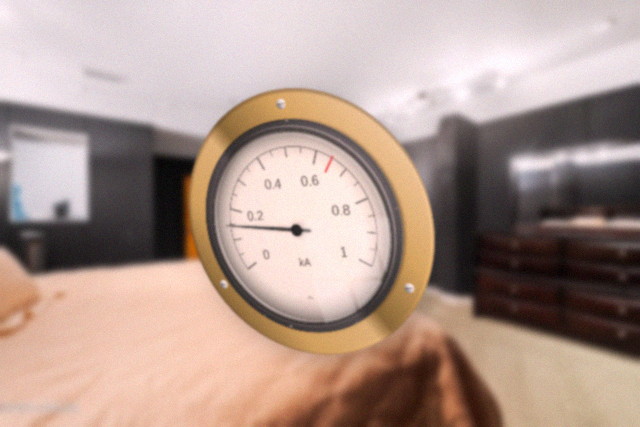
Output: 0.15kA
